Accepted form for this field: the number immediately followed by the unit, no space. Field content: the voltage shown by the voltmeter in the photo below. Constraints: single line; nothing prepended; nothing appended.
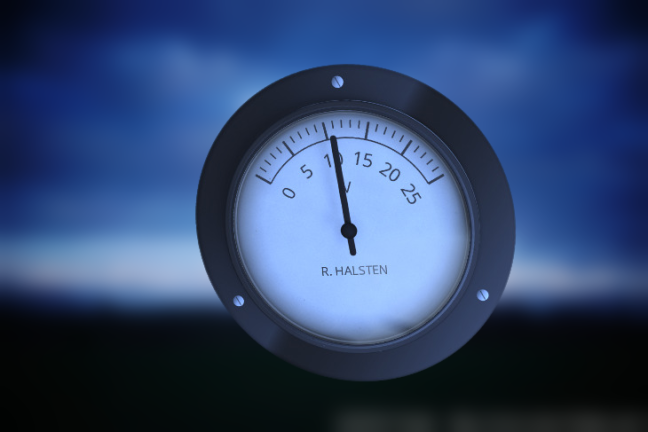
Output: 11V
